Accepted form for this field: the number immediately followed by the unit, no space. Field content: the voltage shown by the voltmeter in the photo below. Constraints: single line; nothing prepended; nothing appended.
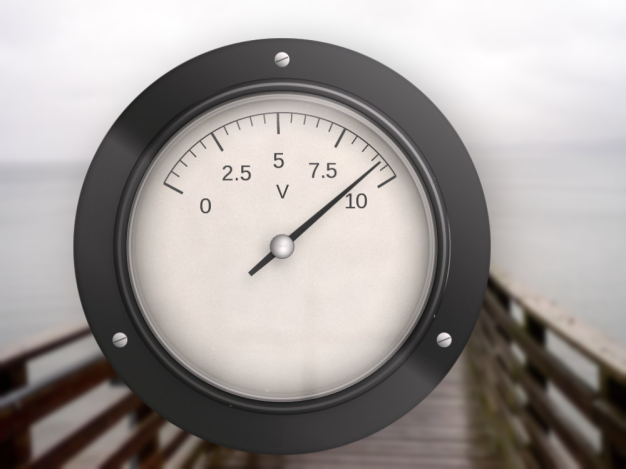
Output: 9.25V
